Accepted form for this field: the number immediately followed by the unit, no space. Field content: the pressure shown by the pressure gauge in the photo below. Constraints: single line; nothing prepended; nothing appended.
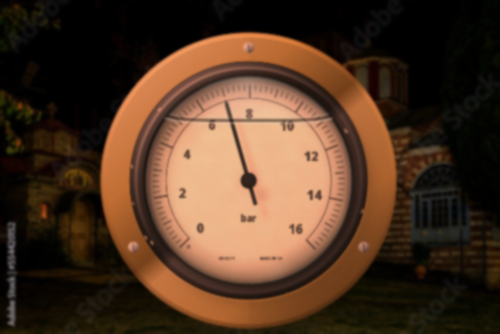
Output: 7bar
